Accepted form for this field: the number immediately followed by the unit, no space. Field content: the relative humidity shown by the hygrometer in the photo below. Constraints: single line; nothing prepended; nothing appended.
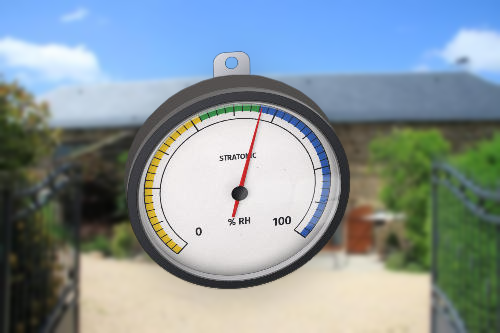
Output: 56%
